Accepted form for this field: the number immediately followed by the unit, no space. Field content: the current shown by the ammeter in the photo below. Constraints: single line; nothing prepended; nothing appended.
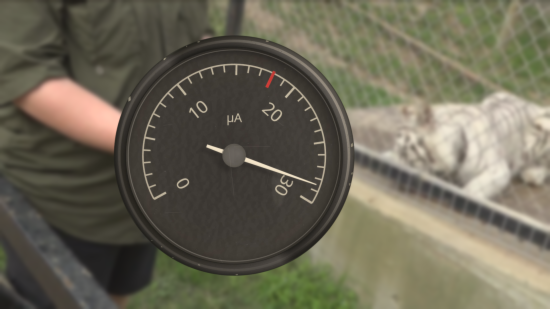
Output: 28.5µA
